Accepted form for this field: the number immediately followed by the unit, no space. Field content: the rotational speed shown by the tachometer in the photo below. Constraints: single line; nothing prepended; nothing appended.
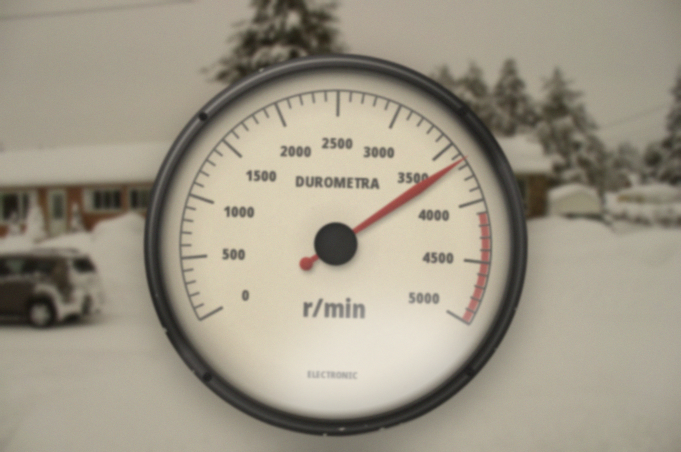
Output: 3650rpm
